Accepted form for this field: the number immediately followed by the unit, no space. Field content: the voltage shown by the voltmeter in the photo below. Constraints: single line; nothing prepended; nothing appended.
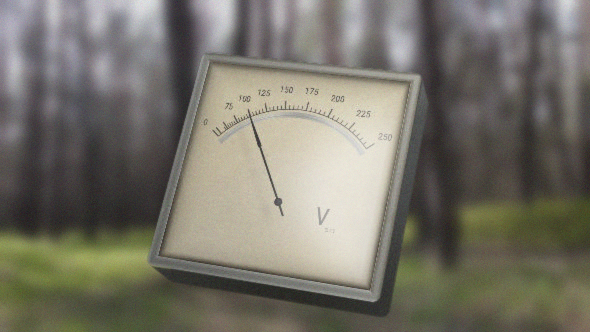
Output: 100V
